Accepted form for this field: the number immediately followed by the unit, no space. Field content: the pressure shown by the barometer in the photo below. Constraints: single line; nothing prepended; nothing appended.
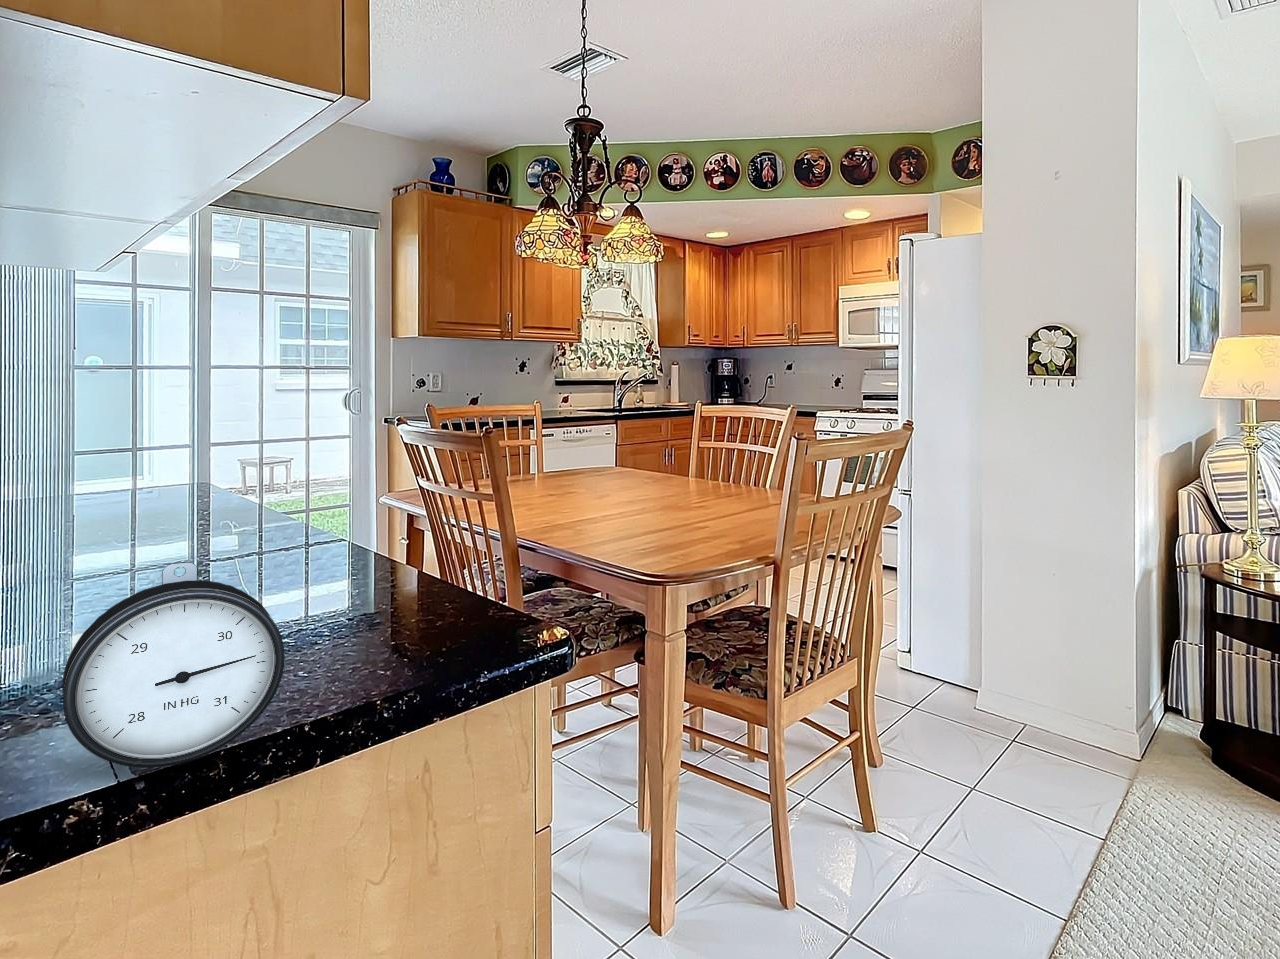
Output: 30.4inHg
